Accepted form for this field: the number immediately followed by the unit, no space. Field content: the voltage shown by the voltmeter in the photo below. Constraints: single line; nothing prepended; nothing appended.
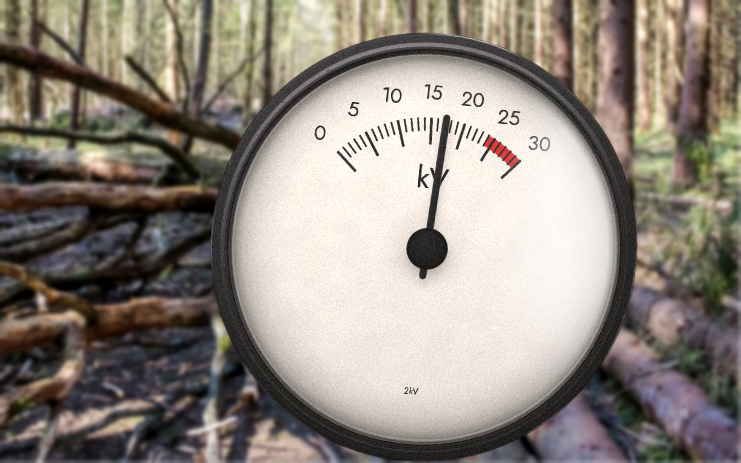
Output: 17kV
